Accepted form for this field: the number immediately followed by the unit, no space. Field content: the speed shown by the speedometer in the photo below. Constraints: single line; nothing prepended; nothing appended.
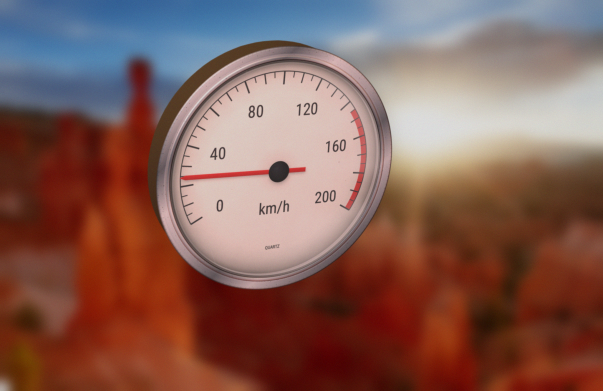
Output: 25km/h
